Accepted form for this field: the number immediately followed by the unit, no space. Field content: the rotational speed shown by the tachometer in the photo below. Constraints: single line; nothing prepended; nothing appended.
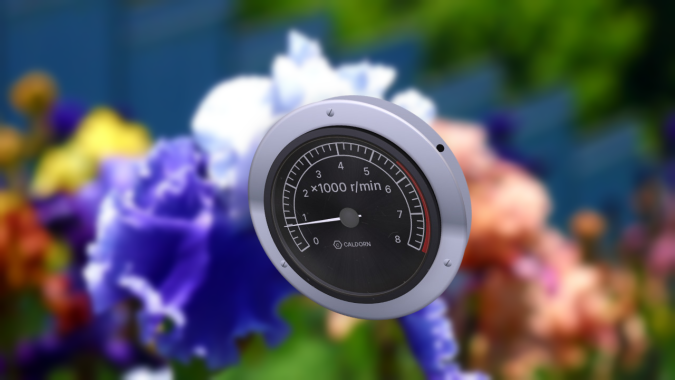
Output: 800rpm
